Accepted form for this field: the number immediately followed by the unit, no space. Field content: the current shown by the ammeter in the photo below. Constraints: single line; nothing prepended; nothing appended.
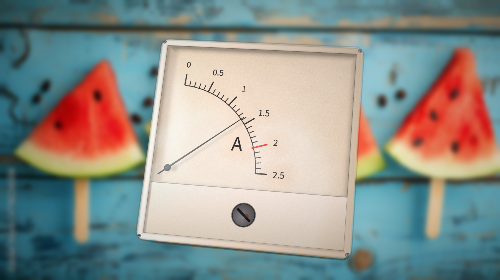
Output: 1.4A
